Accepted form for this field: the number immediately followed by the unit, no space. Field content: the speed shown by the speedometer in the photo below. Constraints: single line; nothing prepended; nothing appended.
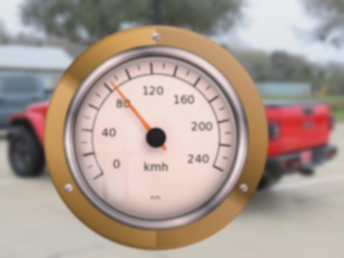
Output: 85km/h
